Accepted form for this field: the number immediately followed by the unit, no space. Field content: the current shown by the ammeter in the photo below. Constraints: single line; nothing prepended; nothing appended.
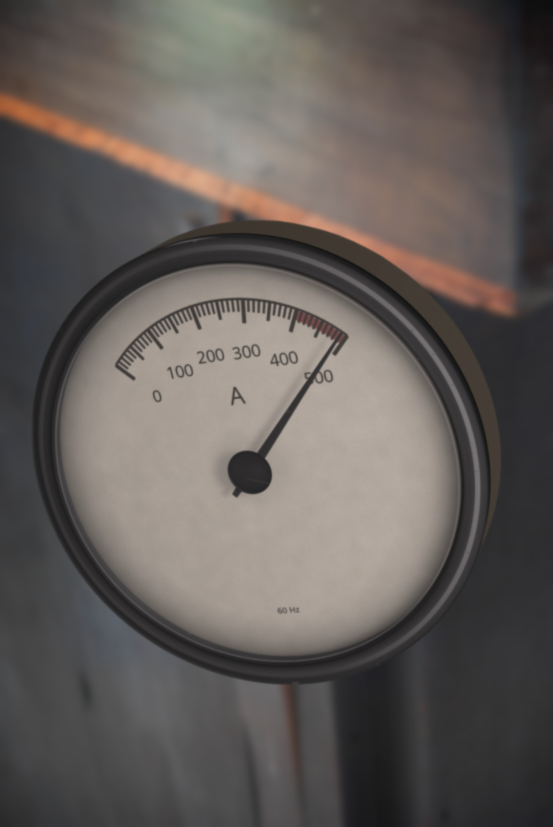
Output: 490A
